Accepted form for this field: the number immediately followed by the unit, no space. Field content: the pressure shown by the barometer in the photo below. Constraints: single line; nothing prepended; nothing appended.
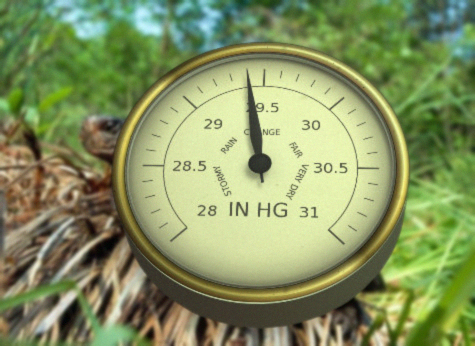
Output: 29.4inHg
